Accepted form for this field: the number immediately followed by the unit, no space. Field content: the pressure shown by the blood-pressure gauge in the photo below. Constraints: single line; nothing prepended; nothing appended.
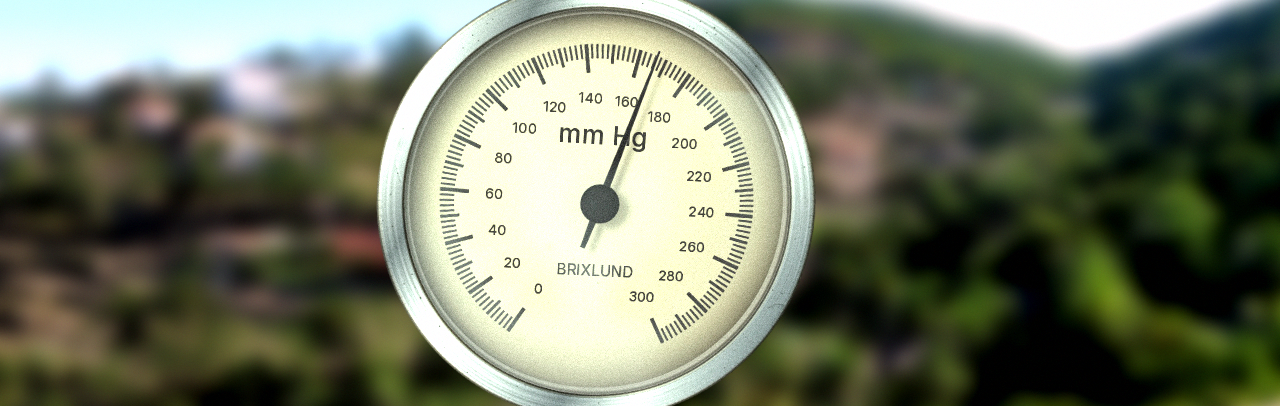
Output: 166mmHg
